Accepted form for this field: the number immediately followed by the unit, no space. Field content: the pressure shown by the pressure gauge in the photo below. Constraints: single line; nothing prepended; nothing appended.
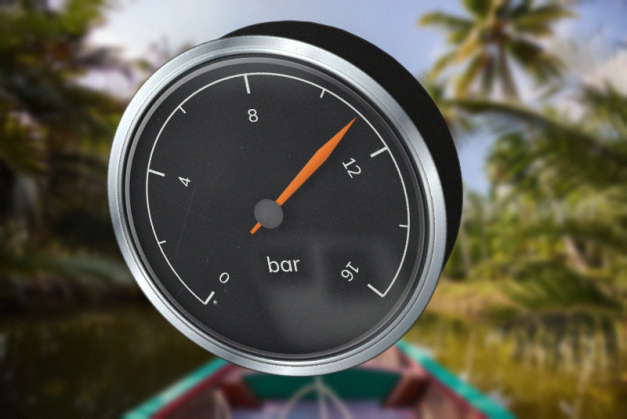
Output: 11bar
